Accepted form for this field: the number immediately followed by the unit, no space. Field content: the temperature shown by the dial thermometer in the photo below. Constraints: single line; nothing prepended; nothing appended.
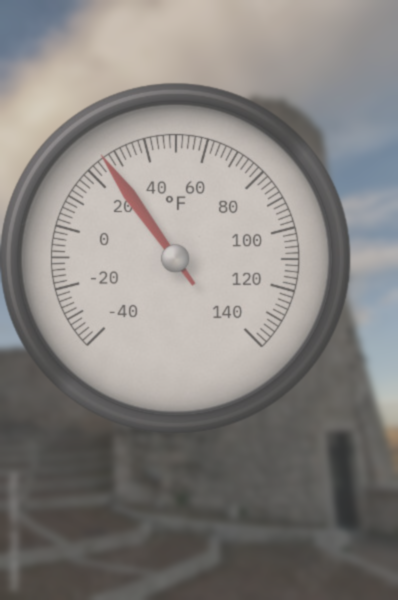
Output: 26°F
